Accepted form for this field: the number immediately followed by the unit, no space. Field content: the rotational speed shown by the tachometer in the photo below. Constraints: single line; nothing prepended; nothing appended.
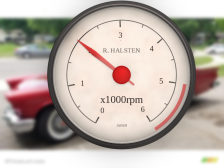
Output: 2000rpm
